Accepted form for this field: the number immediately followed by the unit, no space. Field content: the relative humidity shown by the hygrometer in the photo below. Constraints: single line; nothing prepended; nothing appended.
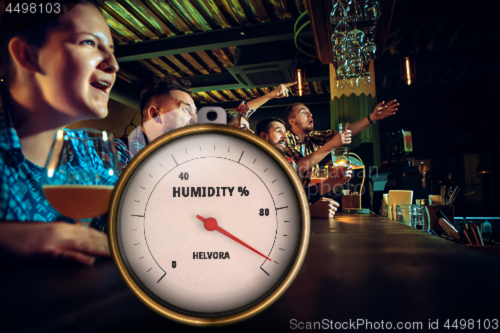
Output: 96%
